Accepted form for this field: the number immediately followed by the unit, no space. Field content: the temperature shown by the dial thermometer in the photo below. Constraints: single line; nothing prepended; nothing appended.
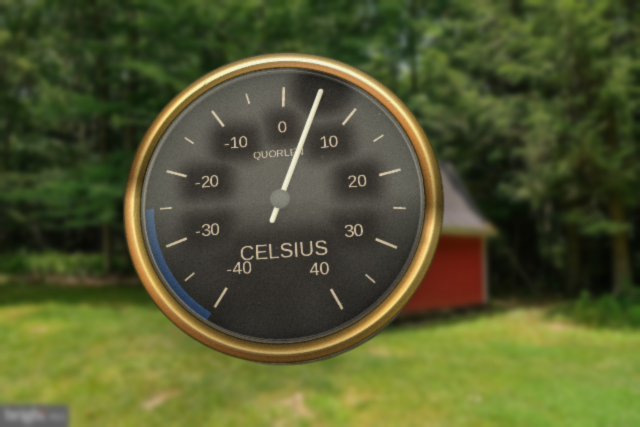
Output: 5°C
